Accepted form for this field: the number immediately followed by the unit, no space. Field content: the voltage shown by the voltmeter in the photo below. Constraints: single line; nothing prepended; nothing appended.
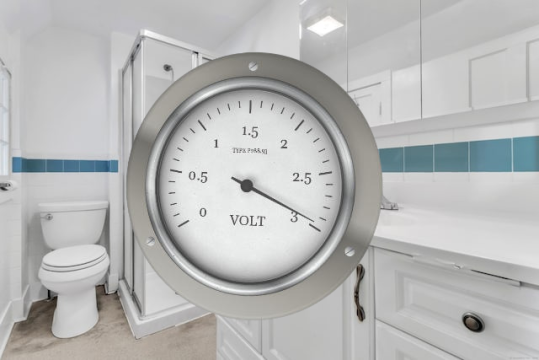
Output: 2.95V
